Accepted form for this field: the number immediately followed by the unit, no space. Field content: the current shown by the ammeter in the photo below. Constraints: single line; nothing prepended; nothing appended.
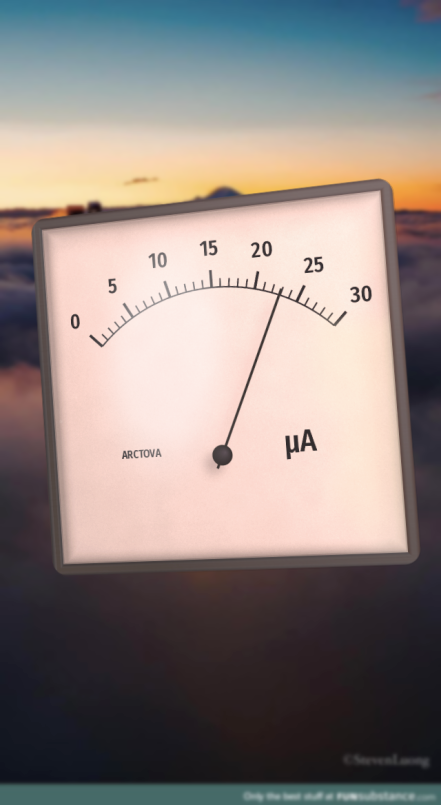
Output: 23µA
